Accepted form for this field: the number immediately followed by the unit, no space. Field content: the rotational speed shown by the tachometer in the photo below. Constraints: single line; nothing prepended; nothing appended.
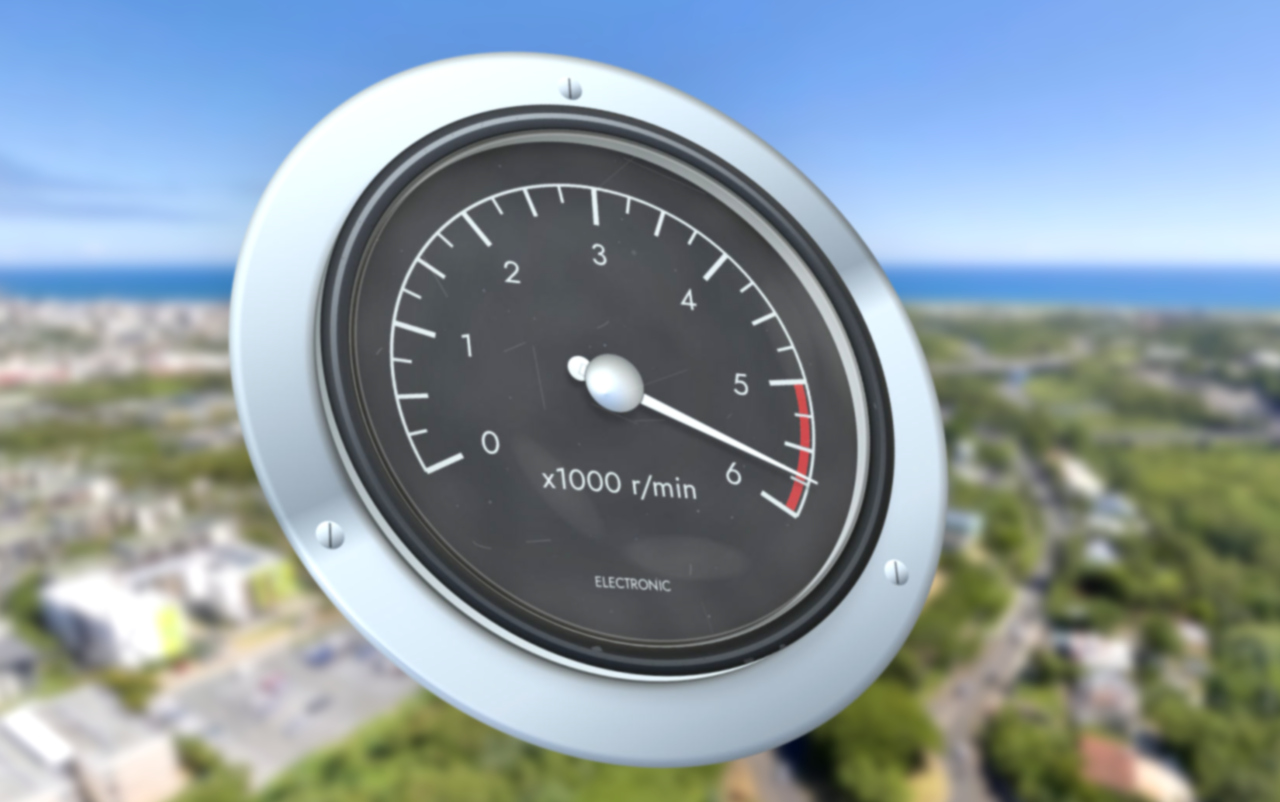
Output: 5750rpm
